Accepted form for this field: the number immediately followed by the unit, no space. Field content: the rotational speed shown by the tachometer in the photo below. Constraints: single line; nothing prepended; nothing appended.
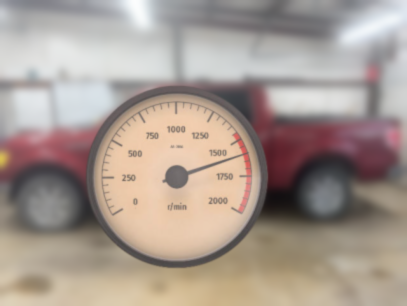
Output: 1600rpm
